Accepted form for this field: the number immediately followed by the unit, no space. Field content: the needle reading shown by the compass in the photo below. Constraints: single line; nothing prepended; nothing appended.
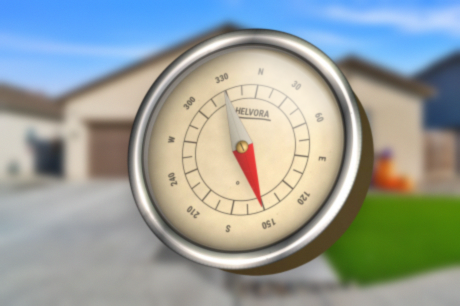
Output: 150°
